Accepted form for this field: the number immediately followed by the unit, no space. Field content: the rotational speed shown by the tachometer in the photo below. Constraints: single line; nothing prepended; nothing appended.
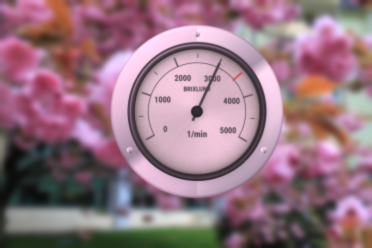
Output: 3000rpm
